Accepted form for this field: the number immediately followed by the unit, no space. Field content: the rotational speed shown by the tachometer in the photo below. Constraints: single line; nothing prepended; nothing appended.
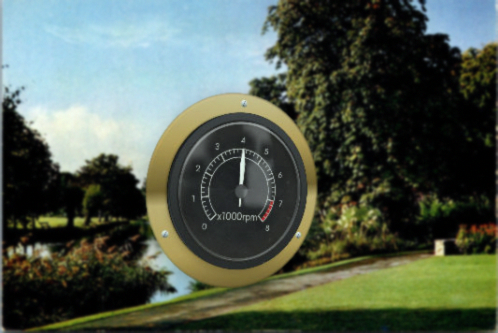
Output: 4000rpm
